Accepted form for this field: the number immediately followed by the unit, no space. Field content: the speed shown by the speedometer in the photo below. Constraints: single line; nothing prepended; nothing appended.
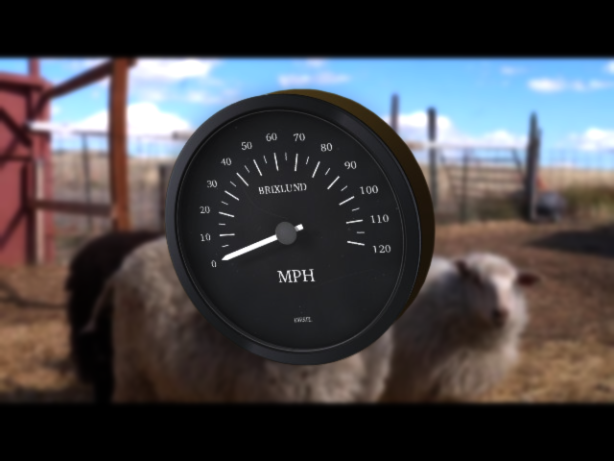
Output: 0mph
